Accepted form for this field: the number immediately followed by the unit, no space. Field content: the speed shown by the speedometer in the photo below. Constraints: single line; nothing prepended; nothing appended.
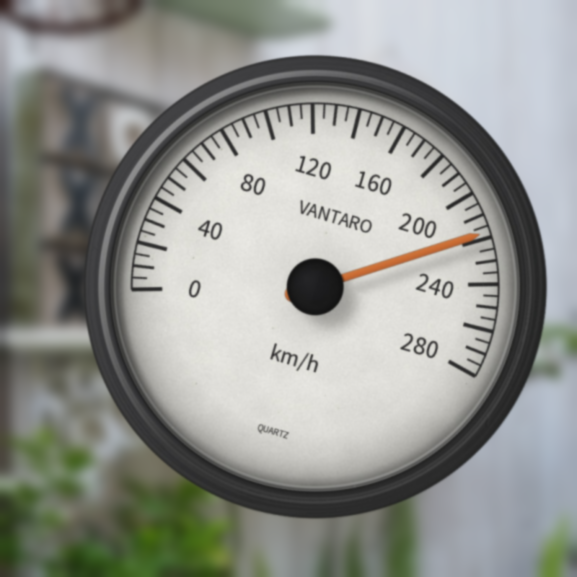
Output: 217.5km/h
